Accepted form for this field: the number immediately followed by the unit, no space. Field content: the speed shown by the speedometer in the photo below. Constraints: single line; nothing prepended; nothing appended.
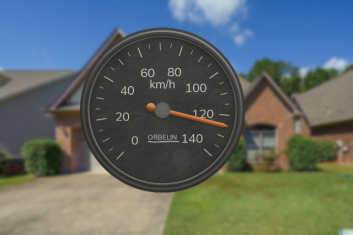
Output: 125km/h
